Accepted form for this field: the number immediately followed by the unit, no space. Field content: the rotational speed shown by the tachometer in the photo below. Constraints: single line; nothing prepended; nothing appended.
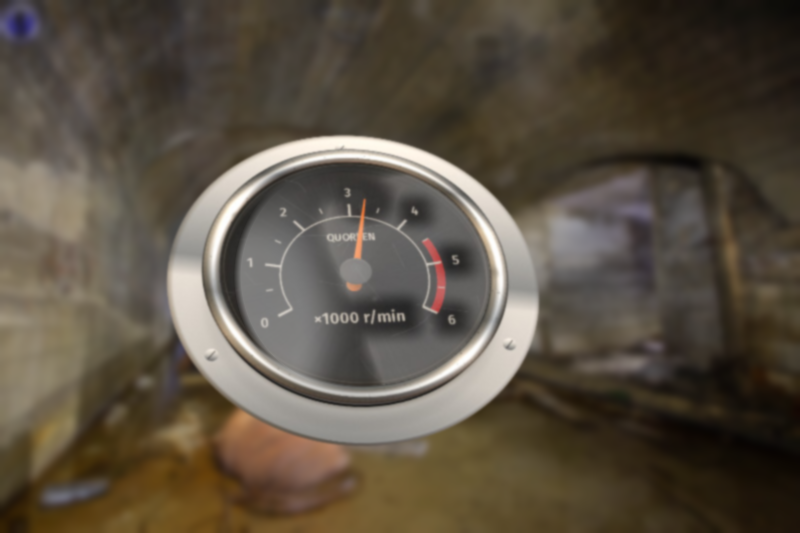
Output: 3250rpm
